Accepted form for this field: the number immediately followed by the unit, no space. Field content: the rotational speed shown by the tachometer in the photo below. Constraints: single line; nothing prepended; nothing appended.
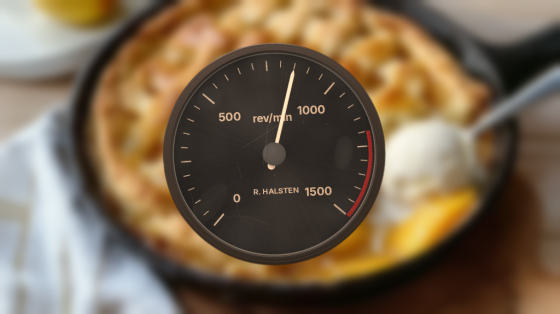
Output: 850rpm
